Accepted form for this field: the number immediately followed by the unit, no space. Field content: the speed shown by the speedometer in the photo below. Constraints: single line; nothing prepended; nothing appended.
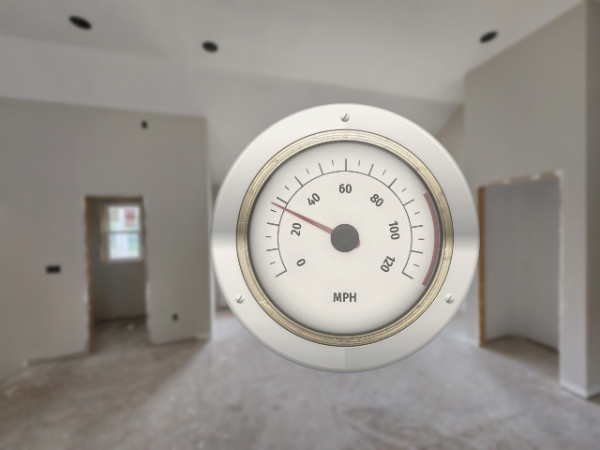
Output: 27.5mph
